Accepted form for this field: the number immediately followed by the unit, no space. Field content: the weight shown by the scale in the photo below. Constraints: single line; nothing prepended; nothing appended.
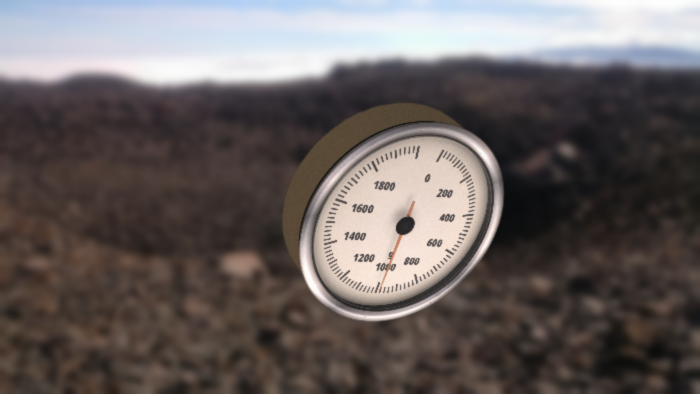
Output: 1000g
